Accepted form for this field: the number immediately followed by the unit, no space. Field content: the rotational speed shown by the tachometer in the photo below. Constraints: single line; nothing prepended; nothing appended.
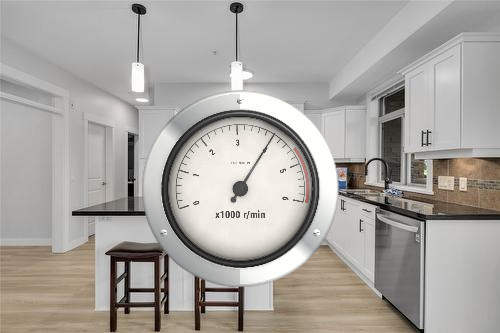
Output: 4000rpm
